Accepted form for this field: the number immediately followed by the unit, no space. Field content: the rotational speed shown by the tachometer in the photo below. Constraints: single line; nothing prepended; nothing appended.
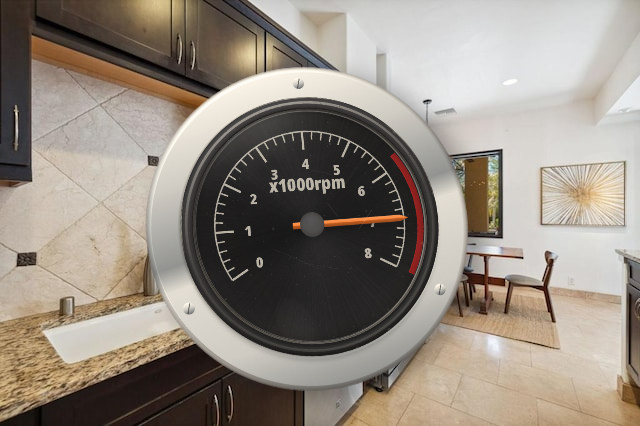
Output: 7000rpm
